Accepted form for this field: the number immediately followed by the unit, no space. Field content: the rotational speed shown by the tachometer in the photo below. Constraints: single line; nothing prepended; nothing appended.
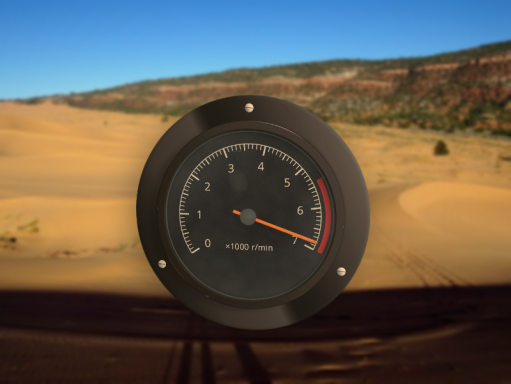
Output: 6800rpm
